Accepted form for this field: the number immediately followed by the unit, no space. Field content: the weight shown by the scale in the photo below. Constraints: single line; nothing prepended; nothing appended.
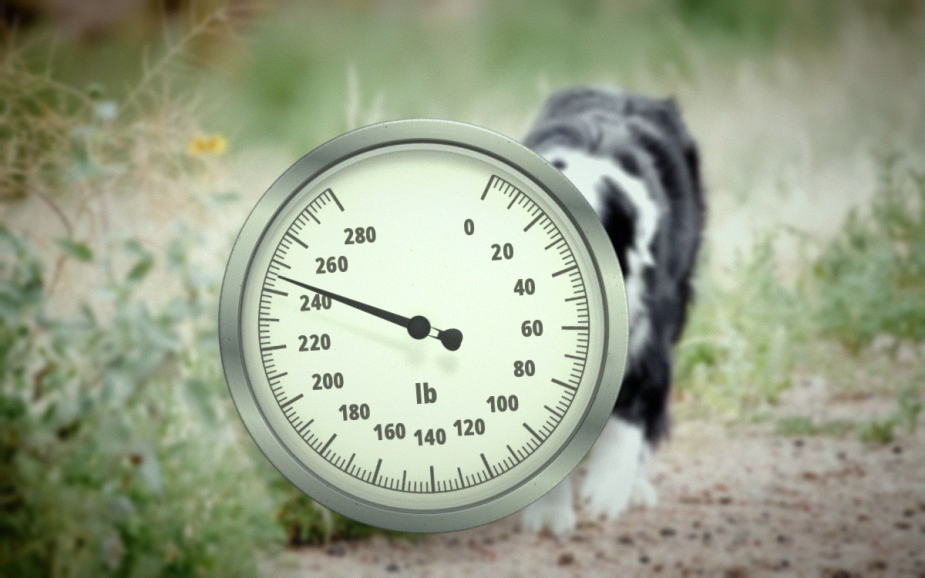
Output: 246lb
